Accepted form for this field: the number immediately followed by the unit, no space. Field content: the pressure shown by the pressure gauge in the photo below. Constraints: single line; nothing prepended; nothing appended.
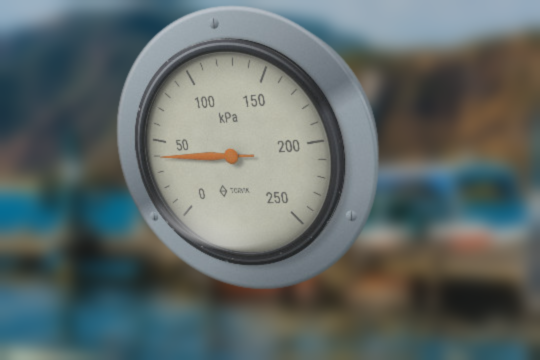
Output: 40kPa
